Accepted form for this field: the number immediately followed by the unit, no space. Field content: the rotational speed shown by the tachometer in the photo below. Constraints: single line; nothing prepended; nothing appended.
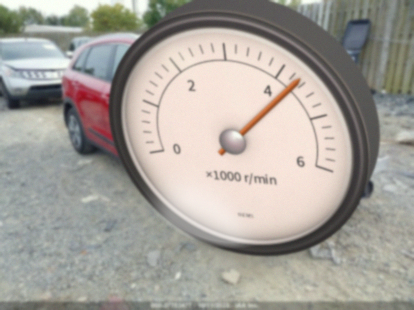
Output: 4300rpm
